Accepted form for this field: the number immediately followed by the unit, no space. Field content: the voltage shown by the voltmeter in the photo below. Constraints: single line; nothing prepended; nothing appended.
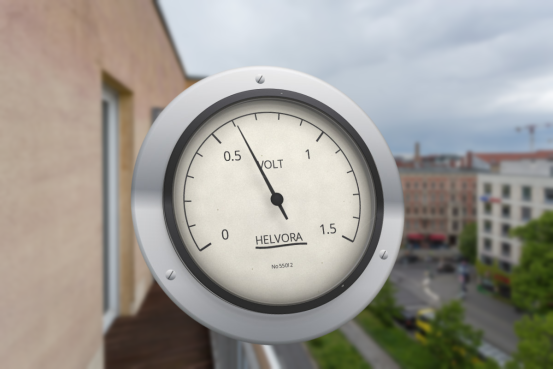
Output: 0.6V
